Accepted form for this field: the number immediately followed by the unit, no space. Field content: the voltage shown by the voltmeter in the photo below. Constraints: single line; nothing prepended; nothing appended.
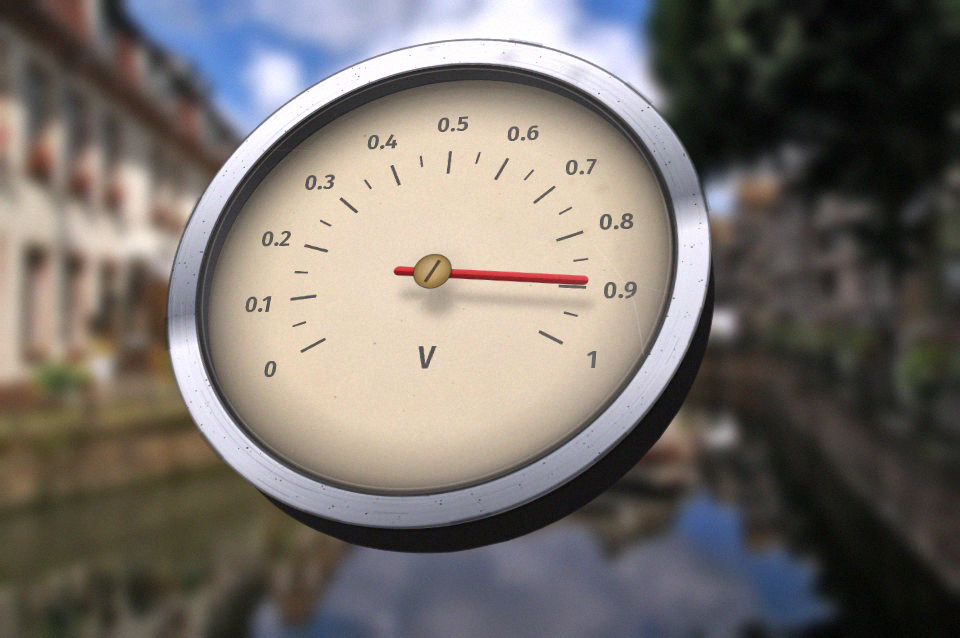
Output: 0.9V
